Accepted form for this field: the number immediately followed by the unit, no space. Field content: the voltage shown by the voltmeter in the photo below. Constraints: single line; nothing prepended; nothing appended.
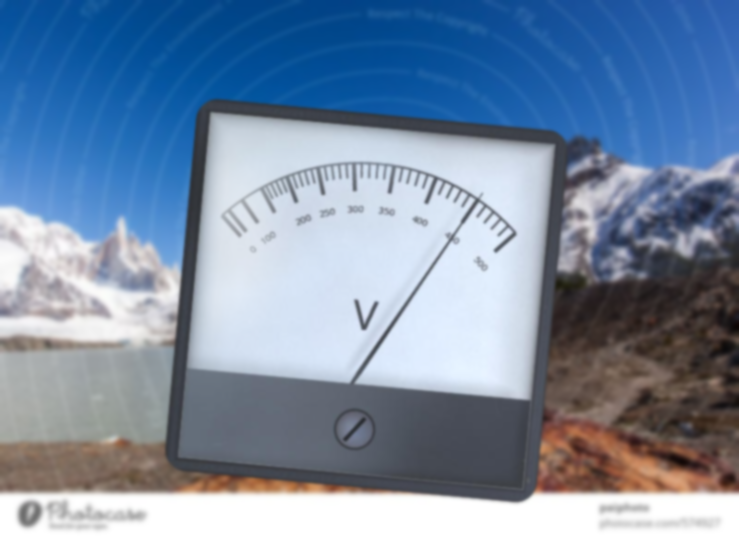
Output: 450V
